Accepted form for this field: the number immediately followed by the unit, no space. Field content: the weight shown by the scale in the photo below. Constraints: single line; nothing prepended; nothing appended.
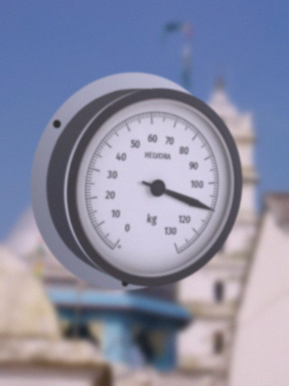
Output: 110kg
